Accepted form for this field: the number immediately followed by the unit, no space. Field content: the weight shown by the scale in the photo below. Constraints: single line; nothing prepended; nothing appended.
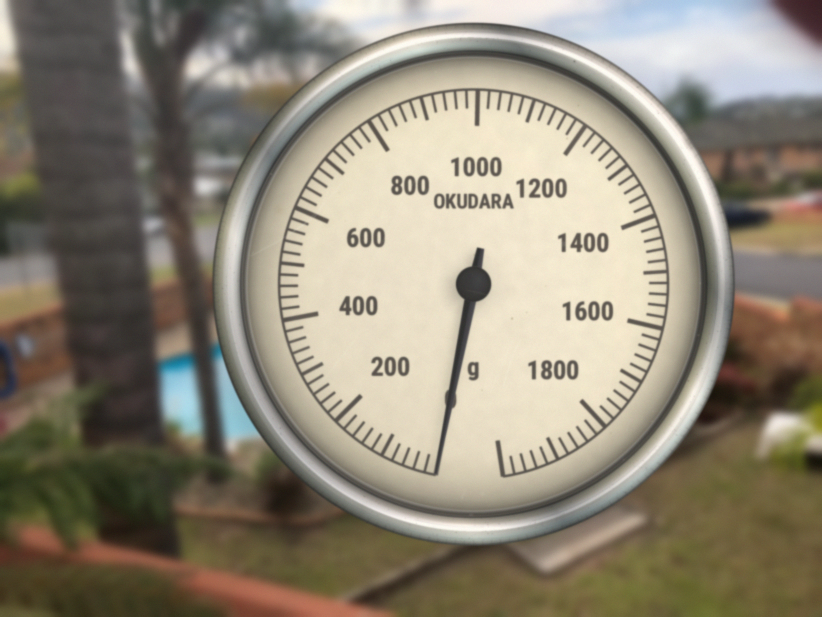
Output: 0g
